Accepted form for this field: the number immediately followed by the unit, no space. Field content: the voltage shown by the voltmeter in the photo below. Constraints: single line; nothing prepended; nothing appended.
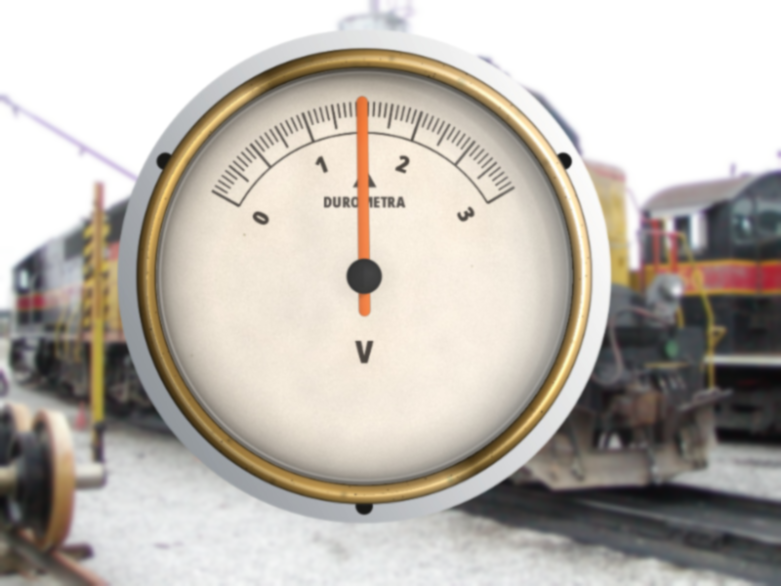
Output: 1.5V
